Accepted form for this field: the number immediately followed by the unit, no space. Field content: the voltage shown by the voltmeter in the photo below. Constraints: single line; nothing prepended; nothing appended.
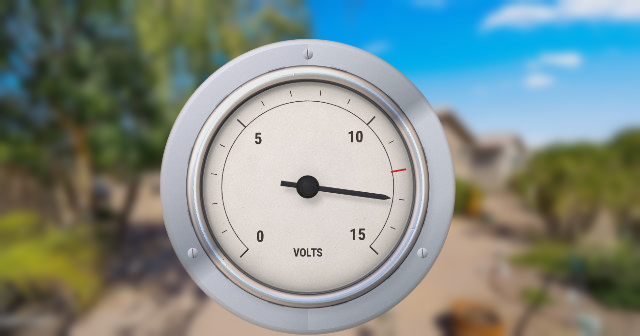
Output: 13V
